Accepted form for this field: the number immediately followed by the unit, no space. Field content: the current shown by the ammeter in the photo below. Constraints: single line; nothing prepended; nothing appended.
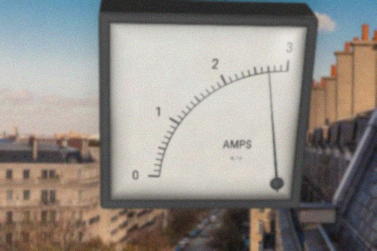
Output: 2.7A
